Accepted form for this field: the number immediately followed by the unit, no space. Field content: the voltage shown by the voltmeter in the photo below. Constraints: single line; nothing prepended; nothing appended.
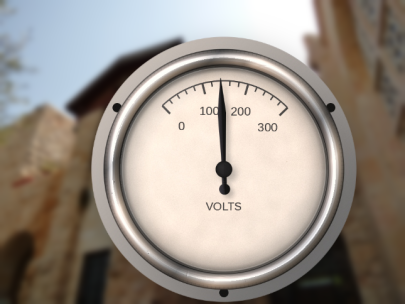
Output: 140V
